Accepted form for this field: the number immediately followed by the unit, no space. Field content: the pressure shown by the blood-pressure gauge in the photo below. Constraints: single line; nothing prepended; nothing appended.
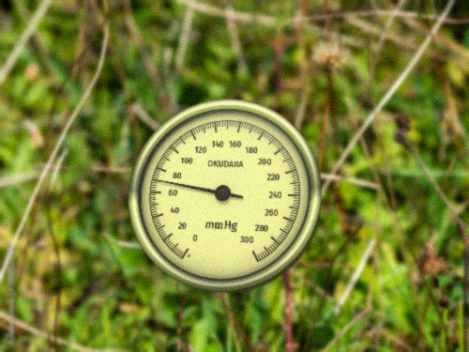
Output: 70mmHg
